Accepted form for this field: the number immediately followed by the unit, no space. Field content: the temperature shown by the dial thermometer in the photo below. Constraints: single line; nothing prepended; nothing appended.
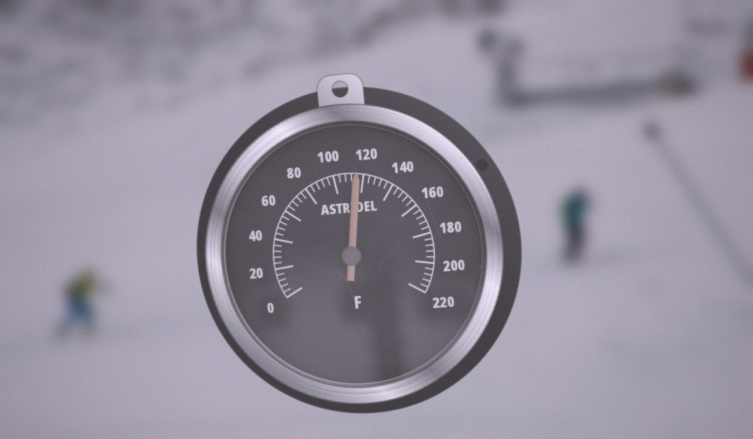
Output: 116°F
